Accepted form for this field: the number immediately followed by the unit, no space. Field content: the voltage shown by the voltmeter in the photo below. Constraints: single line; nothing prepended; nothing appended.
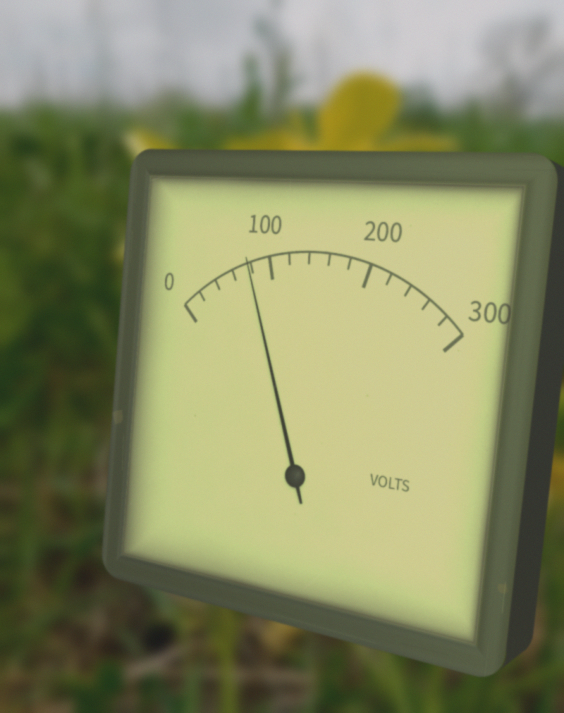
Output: 80V
